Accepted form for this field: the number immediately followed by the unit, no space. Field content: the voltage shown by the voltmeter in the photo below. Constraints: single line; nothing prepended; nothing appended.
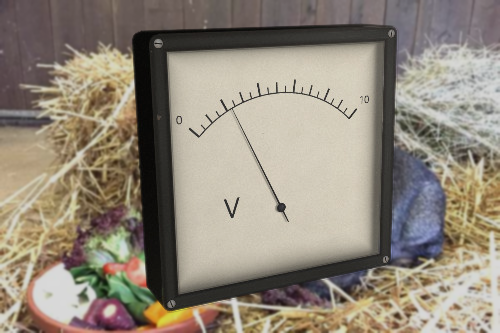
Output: 2.25V
